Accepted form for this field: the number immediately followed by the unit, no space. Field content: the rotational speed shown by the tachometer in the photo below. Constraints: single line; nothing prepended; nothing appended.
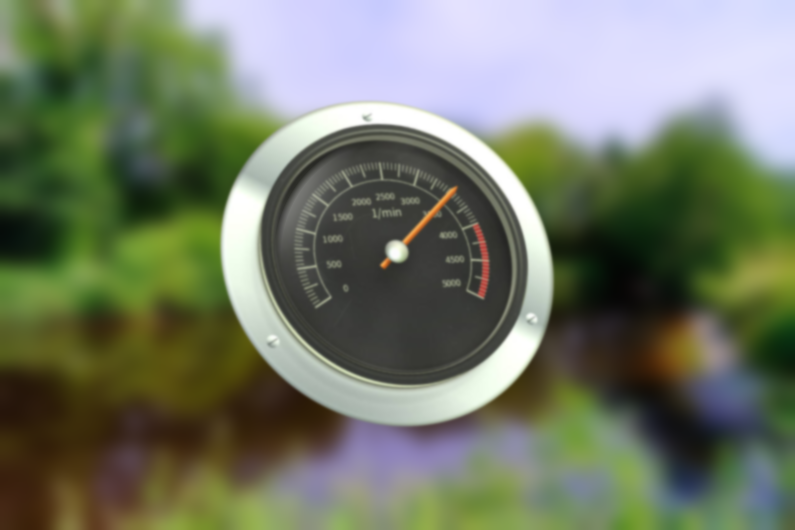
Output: 3500rpm
